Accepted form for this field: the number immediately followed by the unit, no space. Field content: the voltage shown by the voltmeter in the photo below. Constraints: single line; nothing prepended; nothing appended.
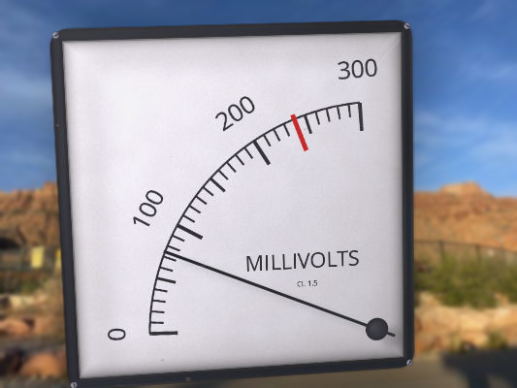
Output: 75mV
